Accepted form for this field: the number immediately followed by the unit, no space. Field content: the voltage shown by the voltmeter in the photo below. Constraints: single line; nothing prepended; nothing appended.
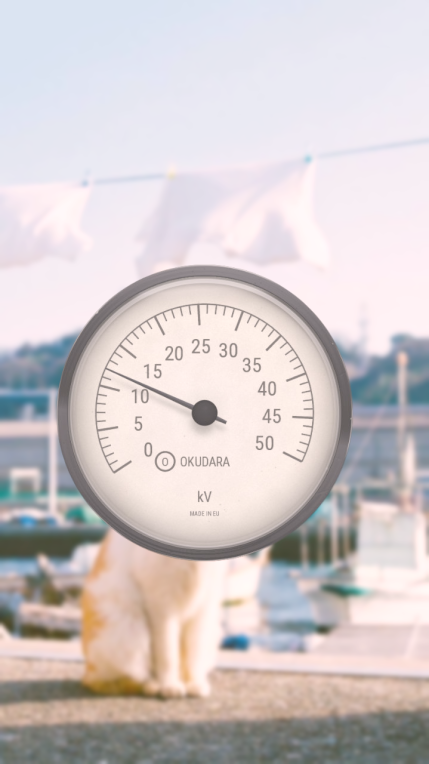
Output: 12kV
